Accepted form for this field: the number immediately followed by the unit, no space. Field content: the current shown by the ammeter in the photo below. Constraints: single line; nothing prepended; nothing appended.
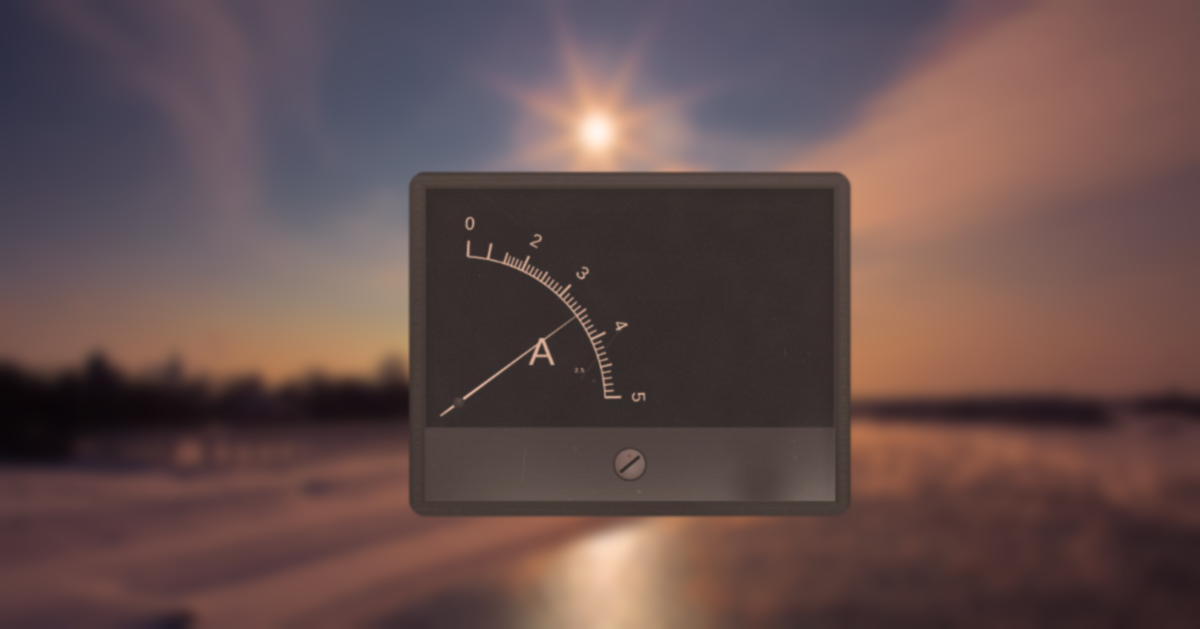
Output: 3.5A
